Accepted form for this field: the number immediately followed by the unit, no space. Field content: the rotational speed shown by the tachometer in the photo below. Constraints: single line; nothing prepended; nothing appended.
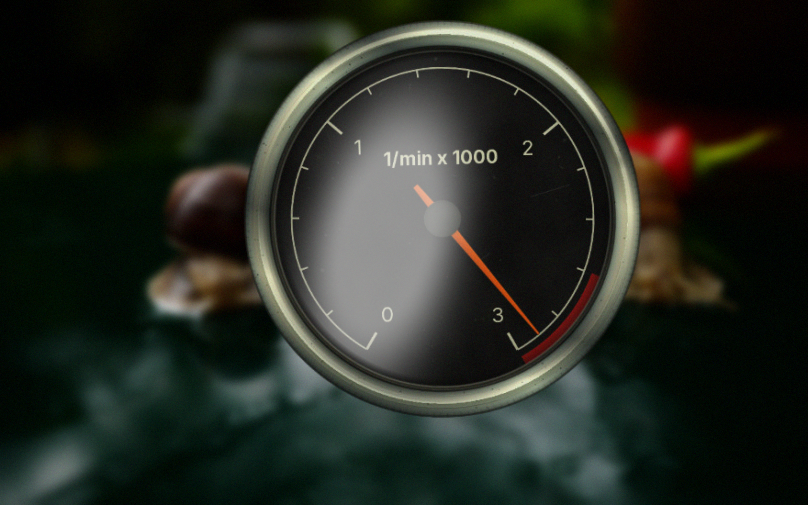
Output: 2900rpm
